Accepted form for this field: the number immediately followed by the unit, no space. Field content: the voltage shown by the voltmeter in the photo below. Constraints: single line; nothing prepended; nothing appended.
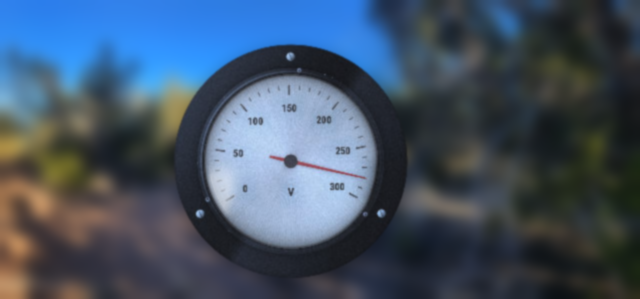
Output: 280V
